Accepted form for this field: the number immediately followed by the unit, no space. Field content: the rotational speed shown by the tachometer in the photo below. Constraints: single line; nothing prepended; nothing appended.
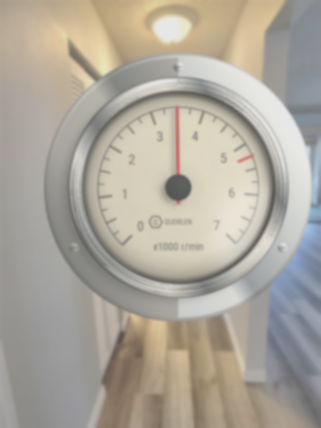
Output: 3500rpm
